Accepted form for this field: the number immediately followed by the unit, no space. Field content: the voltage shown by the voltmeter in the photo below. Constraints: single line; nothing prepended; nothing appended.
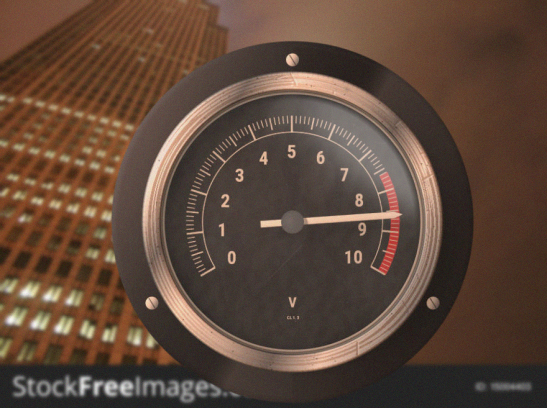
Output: 8.6V
